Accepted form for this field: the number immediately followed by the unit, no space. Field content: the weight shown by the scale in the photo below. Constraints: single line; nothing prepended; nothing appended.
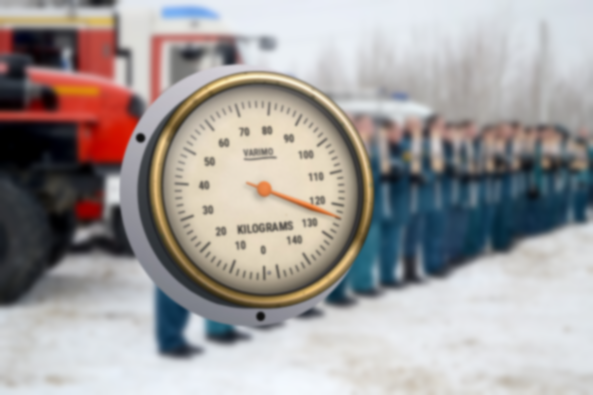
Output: 124kg
